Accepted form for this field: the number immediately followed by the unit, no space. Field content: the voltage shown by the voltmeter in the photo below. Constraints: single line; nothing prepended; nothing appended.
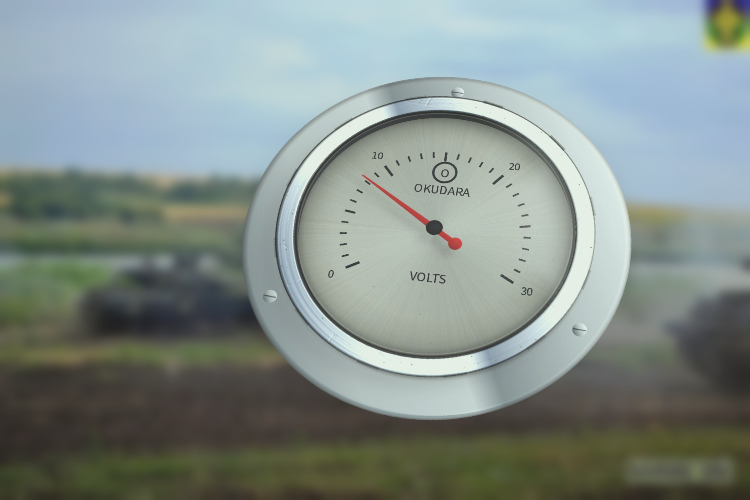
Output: 8V
